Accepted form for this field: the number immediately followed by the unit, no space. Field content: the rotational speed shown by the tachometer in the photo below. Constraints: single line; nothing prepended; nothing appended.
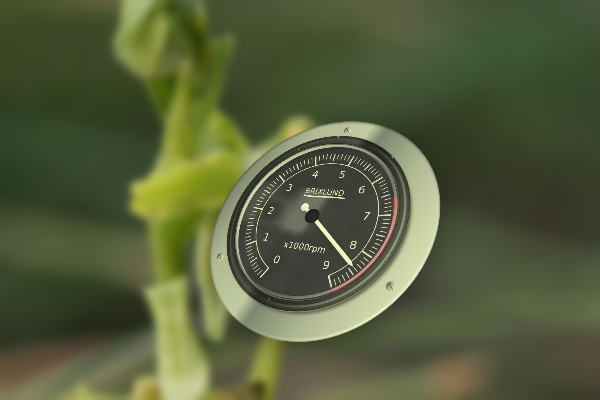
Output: 8400rpm
